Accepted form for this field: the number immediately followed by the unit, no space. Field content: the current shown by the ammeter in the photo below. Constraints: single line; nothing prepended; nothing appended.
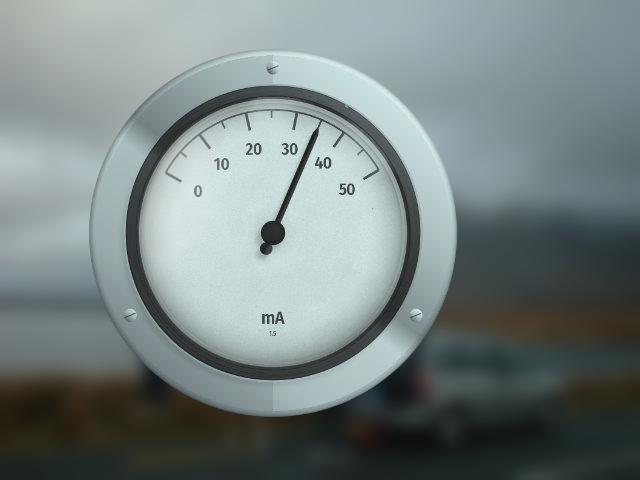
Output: 35mA
